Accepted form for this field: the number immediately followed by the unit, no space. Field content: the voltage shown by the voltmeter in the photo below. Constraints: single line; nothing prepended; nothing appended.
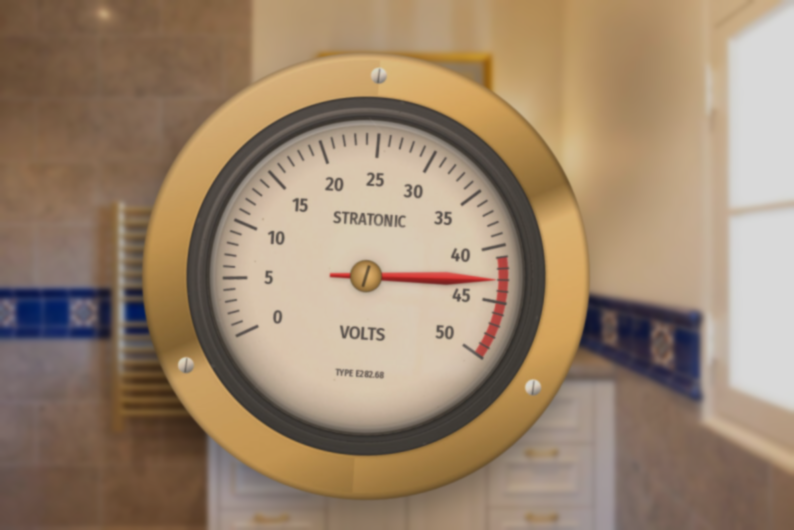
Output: 43V
